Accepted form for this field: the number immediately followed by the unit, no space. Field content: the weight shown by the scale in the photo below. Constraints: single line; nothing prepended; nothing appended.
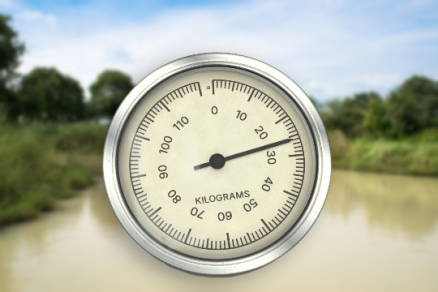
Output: 26kg
